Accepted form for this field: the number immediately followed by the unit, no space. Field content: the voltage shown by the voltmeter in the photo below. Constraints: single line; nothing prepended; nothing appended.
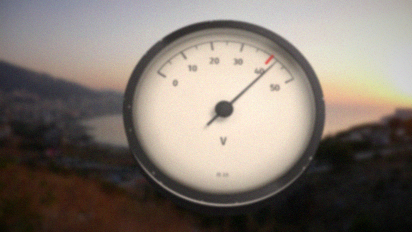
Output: 42.5V
